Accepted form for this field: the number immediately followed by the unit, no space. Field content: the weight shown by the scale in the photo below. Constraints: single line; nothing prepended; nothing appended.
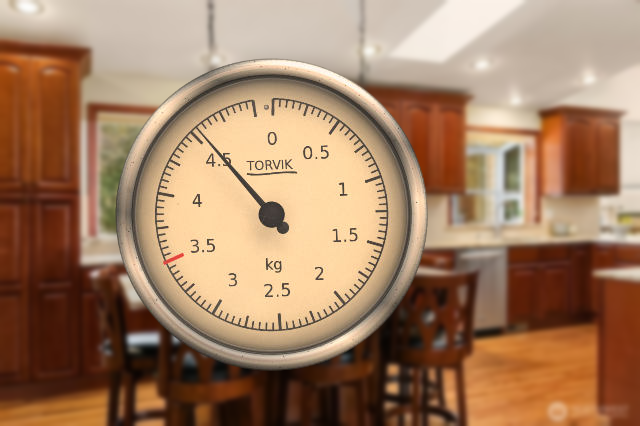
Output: 4.55kg
